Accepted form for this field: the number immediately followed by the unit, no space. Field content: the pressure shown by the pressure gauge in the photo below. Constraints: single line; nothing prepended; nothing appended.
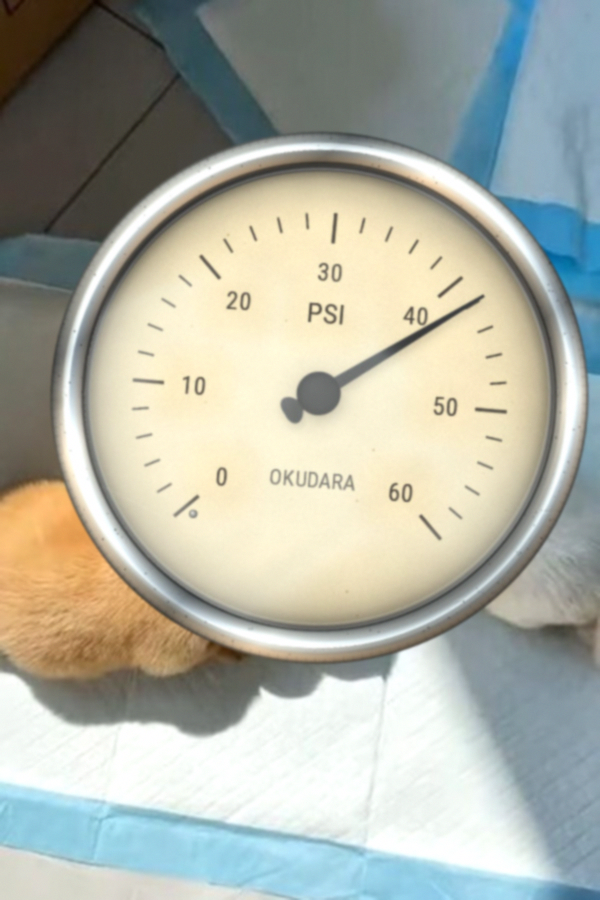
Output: 42psi
